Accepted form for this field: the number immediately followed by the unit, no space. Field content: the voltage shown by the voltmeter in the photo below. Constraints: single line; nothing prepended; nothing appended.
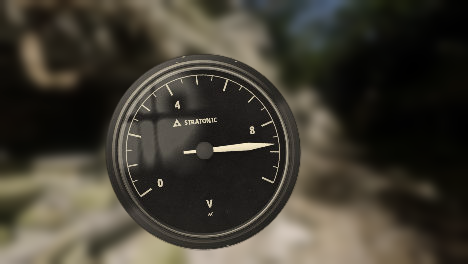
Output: 8.75V
